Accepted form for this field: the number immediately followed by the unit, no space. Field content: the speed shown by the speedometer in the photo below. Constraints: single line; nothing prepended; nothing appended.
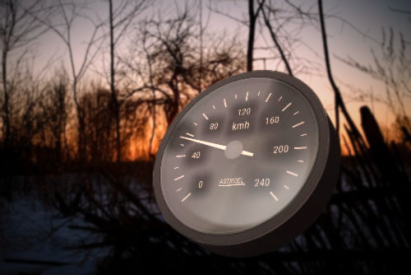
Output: 55km/h
